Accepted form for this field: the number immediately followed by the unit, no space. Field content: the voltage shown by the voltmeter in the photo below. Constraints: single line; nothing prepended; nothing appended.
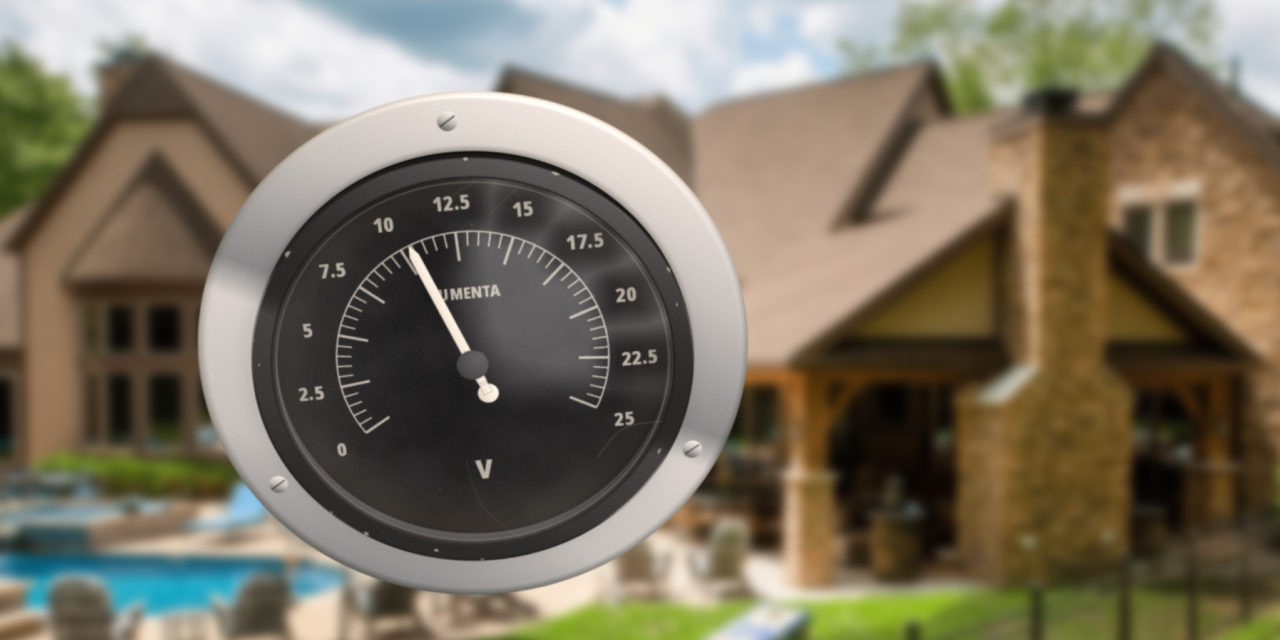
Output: 10.5V
